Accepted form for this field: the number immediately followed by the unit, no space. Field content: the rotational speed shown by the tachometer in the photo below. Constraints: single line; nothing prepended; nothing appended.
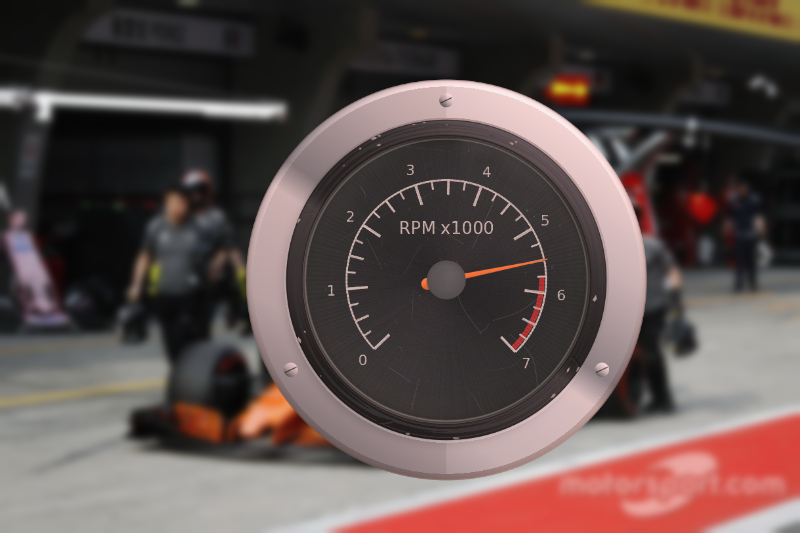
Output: 5500rpm
